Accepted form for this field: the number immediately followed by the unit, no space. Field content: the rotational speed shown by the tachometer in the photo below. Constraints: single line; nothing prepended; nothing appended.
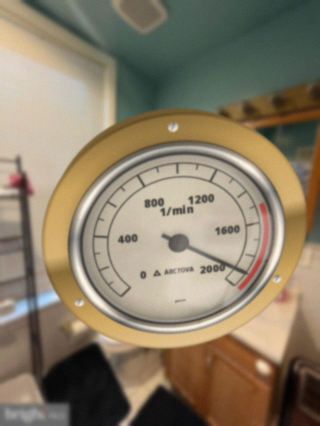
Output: 1900rpm
